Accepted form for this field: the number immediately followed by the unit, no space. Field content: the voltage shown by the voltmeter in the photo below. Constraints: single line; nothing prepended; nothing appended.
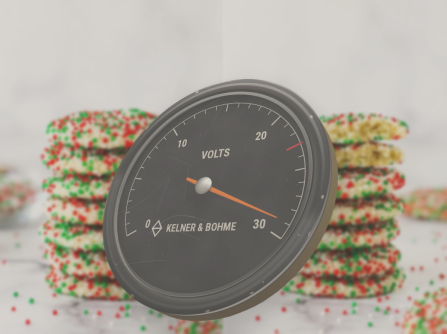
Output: 29V
